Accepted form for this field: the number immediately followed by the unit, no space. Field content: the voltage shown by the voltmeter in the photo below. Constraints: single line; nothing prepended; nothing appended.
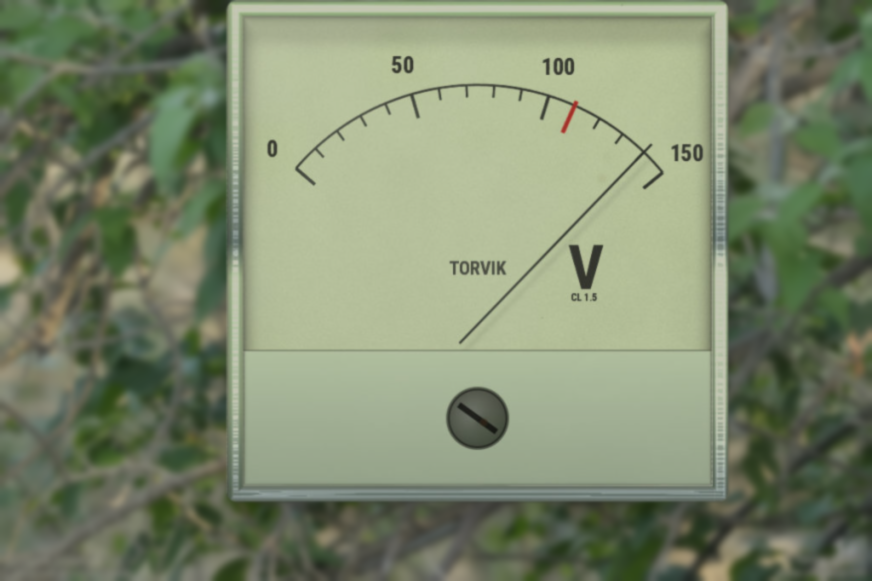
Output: 140V
